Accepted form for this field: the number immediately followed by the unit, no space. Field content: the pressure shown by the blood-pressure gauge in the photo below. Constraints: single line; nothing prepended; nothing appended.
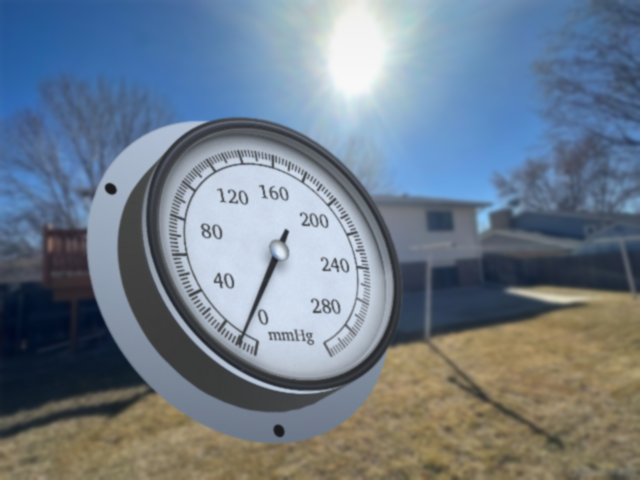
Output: 10mmHg
